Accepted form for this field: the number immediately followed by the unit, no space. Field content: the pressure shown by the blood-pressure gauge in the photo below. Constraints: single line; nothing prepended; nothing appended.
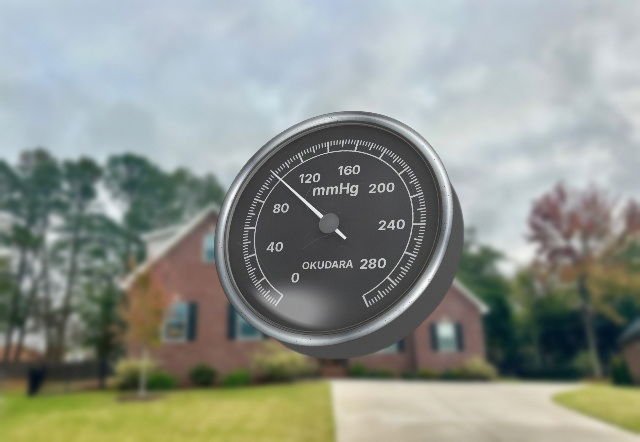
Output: 100mmHg
